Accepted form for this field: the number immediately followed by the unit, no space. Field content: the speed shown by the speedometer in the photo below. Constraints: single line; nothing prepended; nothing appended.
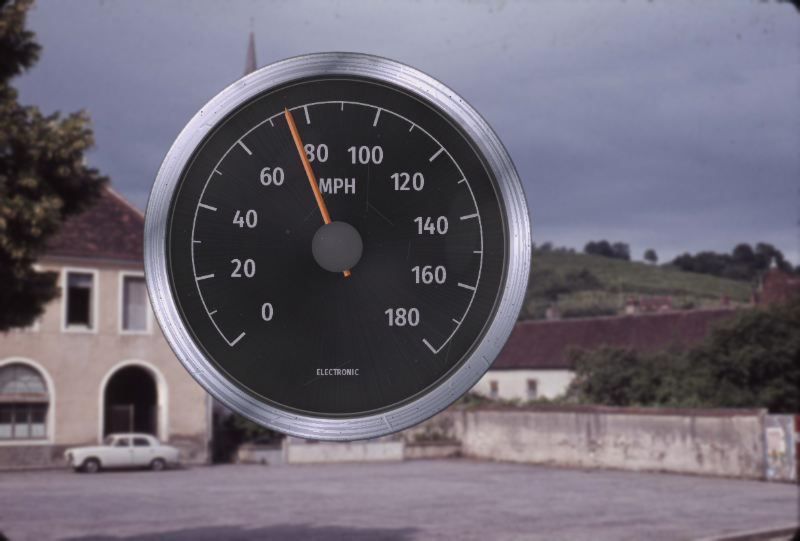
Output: 75mph
